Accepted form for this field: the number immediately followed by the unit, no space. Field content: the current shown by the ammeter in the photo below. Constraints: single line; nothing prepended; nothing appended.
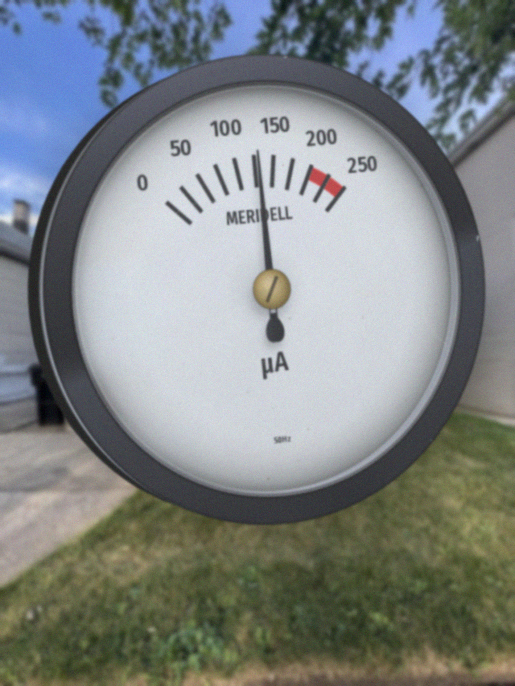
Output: 125µA
